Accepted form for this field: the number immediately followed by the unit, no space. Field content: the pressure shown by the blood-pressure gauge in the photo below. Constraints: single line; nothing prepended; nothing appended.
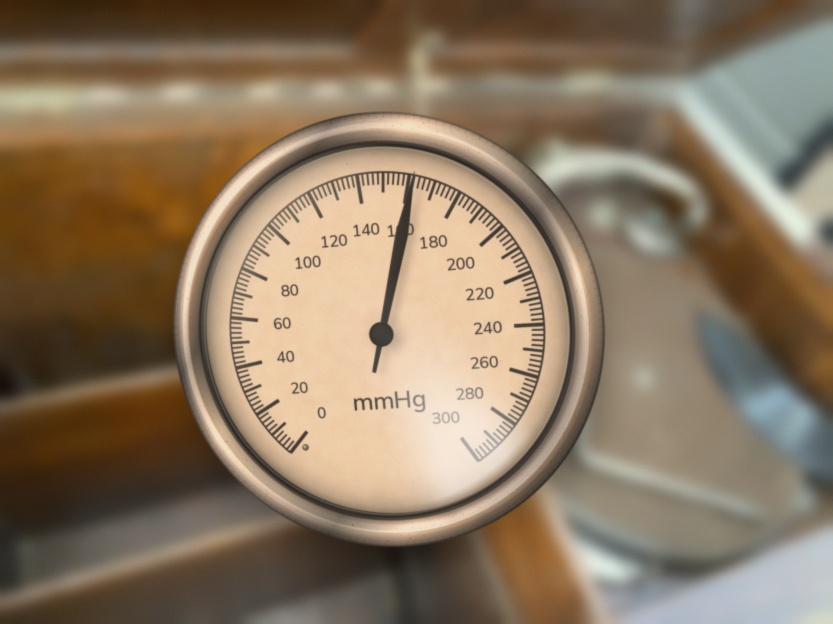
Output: 162mmHg
